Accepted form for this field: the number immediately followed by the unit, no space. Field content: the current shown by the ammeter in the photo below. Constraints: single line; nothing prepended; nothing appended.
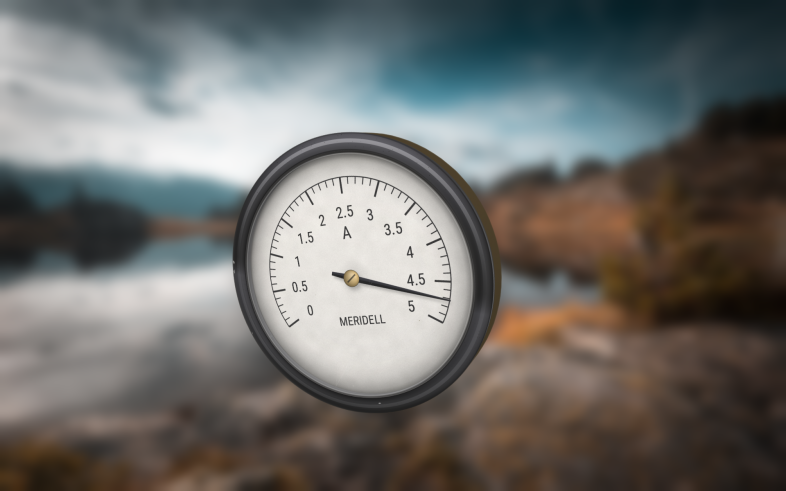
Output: 4.7A
